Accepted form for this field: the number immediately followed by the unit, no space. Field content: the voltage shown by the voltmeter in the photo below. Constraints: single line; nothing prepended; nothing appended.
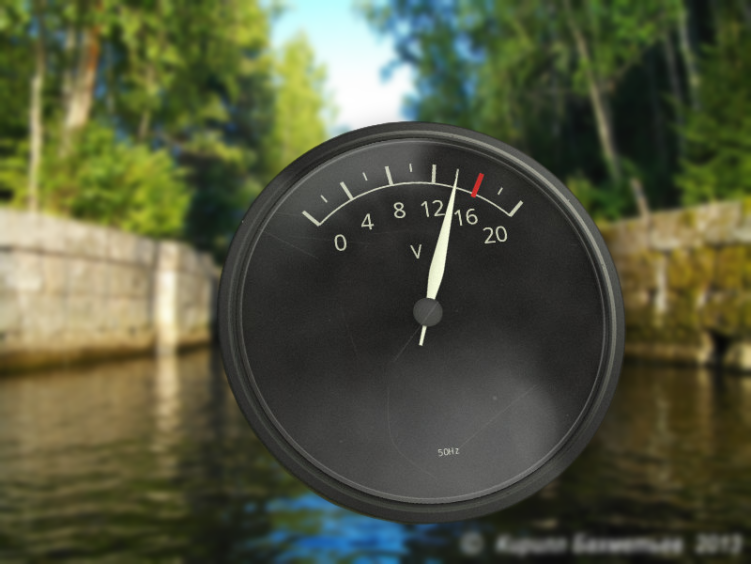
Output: 14V
